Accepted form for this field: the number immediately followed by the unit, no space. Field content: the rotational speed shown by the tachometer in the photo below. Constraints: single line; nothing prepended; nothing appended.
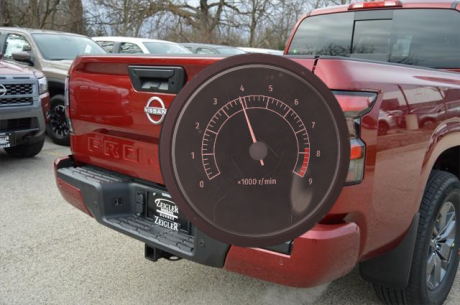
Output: 3800rpm
